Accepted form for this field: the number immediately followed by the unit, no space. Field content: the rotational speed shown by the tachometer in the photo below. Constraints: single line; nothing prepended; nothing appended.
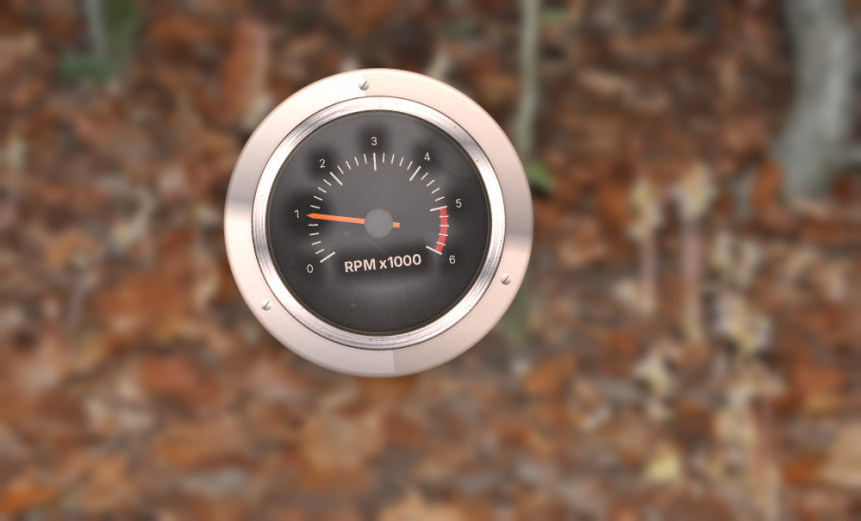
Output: 1000rpm
